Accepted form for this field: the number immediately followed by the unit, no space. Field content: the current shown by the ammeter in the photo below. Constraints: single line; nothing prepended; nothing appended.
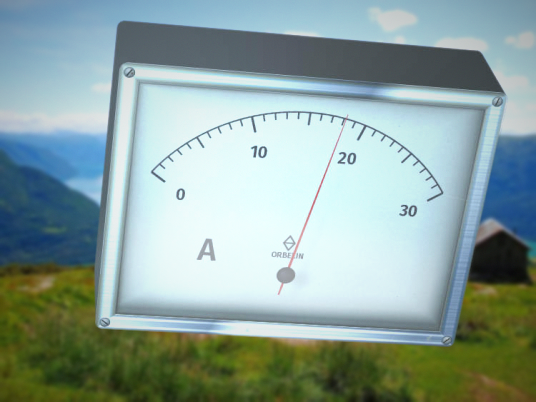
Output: 18A
